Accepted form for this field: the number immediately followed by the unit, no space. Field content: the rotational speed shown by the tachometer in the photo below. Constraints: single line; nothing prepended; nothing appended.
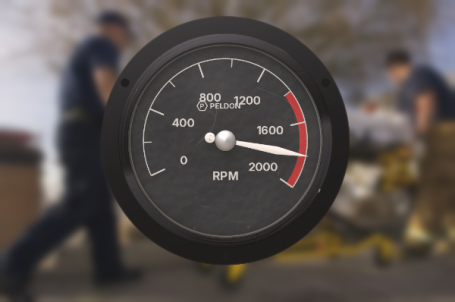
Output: 1800rpm
